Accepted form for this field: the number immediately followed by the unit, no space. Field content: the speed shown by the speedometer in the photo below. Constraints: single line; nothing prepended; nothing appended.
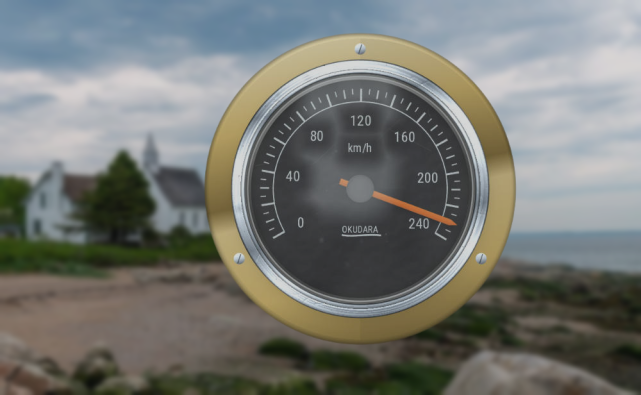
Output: 230km/h
